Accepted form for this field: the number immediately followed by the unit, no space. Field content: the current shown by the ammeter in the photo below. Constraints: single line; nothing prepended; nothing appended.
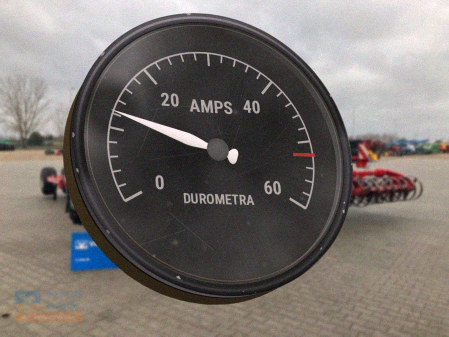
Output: 12A
